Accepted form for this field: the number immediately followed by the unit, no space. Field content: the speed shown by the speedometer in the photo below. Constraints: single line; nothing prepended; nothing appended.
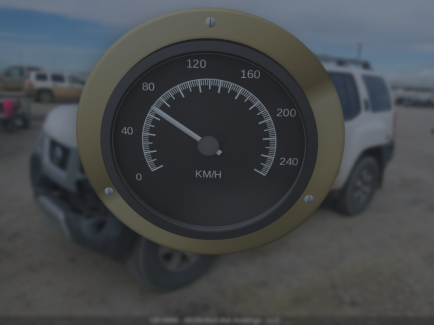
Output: 70km/h
